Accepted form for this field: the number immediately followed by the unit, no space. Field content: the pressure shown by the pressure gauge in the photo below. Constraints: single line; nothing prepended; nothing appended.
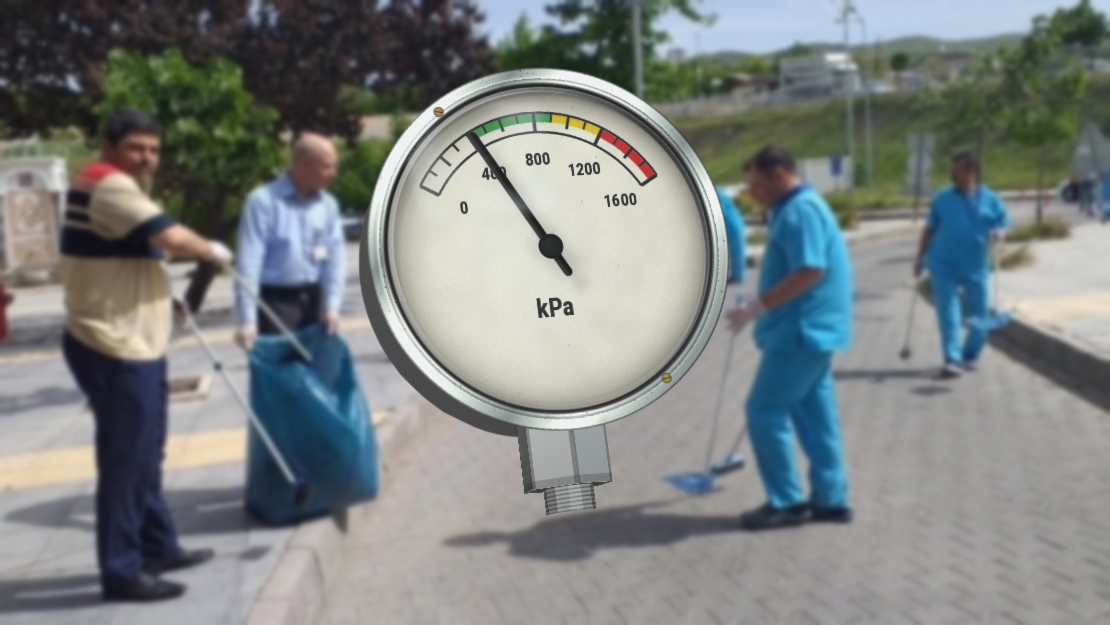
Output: 400kPa
